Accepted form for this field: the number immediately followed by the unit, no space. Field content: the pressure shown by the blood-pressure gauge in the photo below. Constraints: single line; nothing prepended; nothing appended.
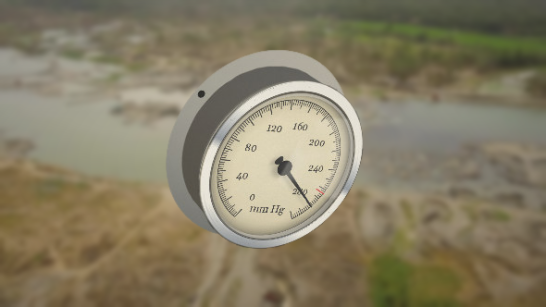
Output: 280mmHg
